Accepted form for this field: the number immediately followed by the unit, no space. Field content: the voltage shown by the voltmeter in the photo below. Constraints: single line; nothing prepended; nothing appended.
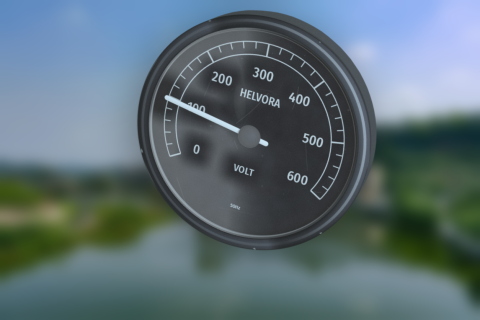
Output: 100V
